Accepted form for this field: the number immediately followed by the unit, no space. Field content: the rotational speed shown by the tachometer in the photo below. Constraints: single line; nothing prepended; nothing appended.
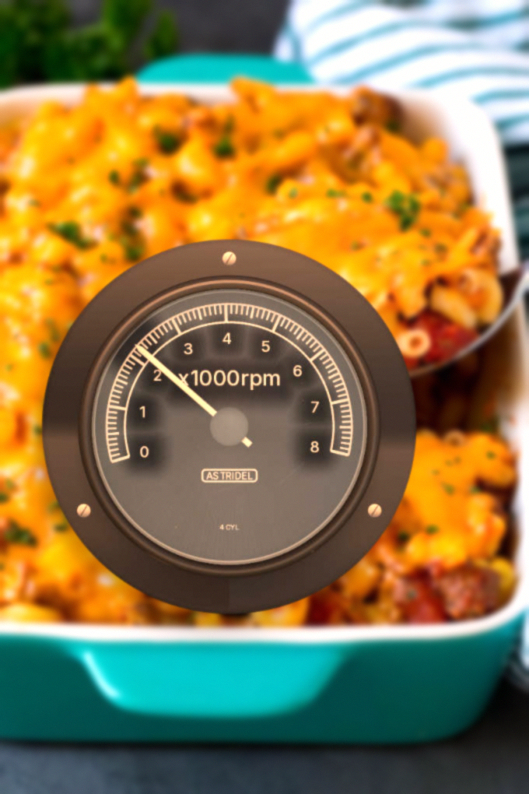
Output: 2200rpm
